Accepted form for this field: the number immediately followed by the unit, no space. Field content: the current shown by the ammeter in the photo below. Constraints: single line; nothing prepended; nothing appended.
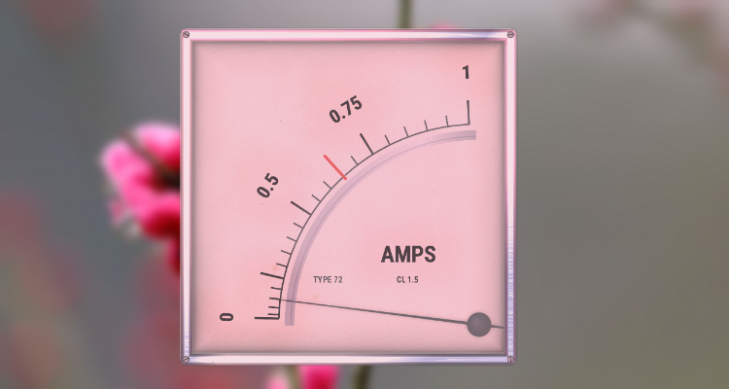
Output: 0.15A
